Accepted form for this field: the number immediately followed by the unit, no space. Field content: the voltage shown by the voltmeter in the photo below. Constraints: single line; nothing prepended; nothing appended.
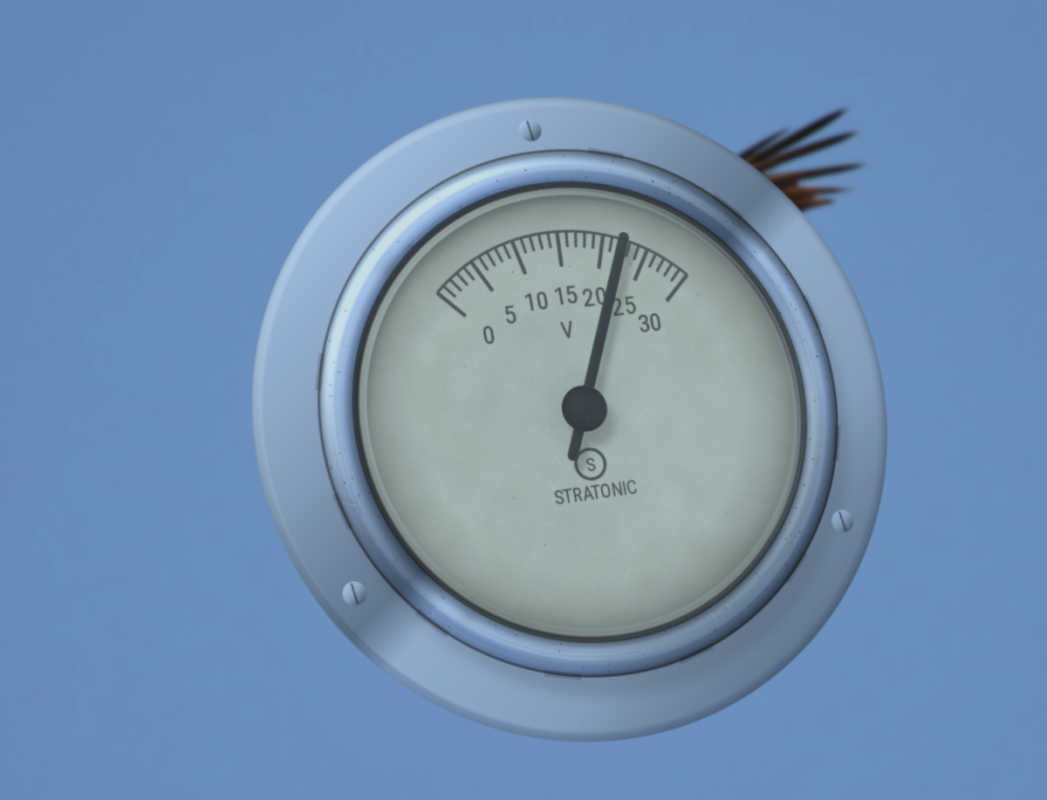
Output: 22V
